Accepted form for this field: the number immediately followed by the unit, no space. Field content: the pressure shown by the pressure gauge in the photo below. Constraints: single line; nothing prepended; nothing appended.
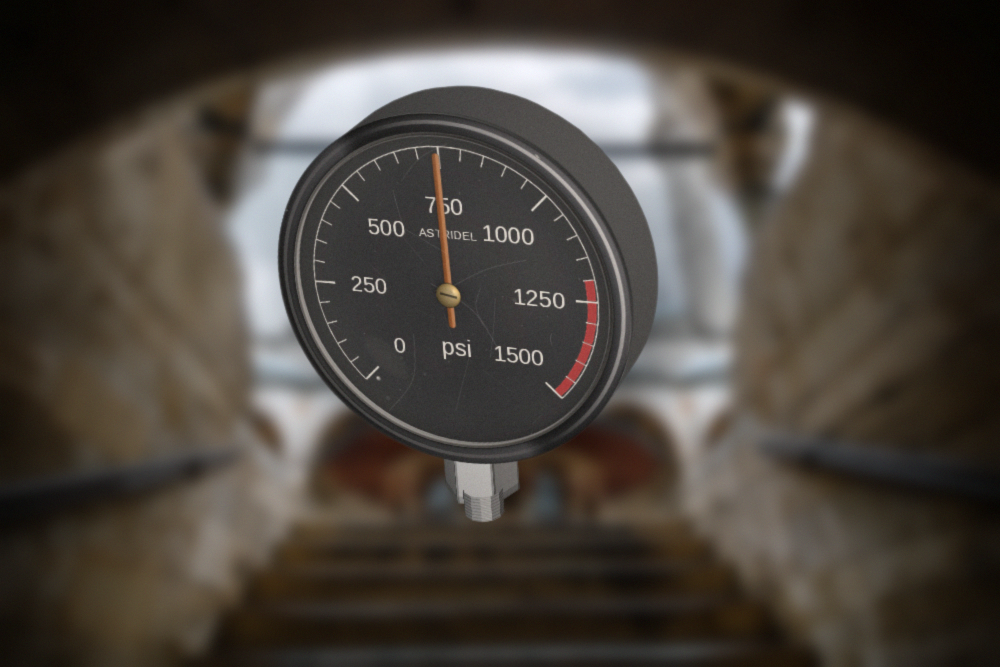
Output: 750psi
